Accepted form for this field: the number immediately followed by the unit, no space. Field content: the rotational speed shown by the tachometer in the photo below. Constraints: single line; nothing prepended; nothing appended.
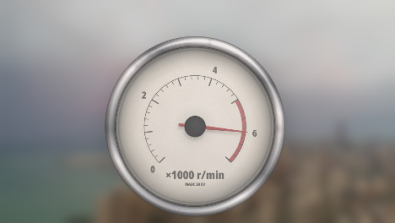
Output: 6000rpm
